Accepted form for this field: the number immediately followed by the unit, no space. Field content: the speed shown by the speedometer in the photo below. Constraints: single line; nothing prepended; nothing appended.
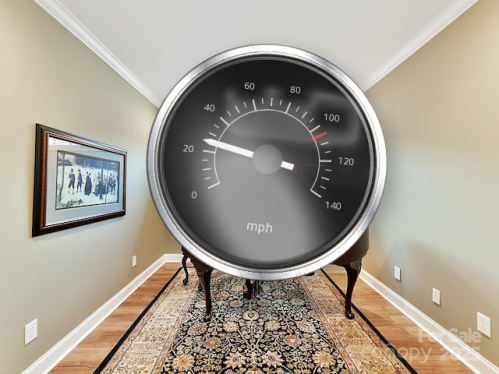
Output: 25mph
